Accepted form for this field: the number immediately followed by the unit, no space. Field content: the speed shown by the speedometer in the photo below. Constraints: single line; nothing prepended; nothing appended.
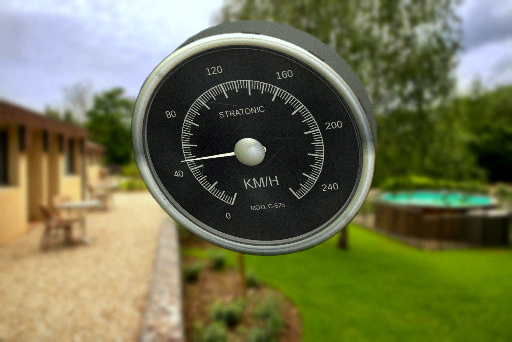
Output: 50km/h
